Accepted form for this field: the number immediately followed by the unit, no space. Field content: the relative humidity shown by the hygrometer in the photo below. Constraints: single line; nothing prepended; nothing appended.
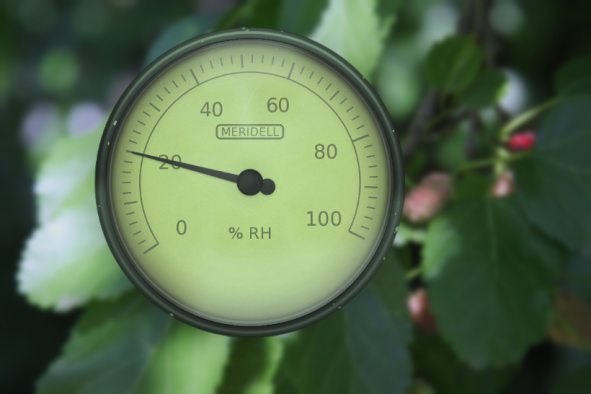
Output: 20%
